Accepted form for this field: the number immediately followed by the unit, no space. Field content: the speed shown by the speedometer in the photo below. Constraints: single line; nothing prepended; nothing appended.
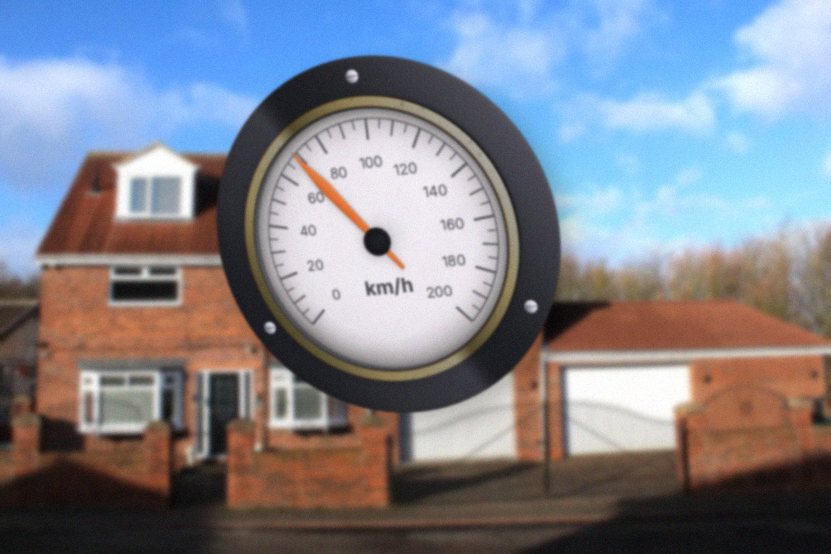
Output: 70km/h
